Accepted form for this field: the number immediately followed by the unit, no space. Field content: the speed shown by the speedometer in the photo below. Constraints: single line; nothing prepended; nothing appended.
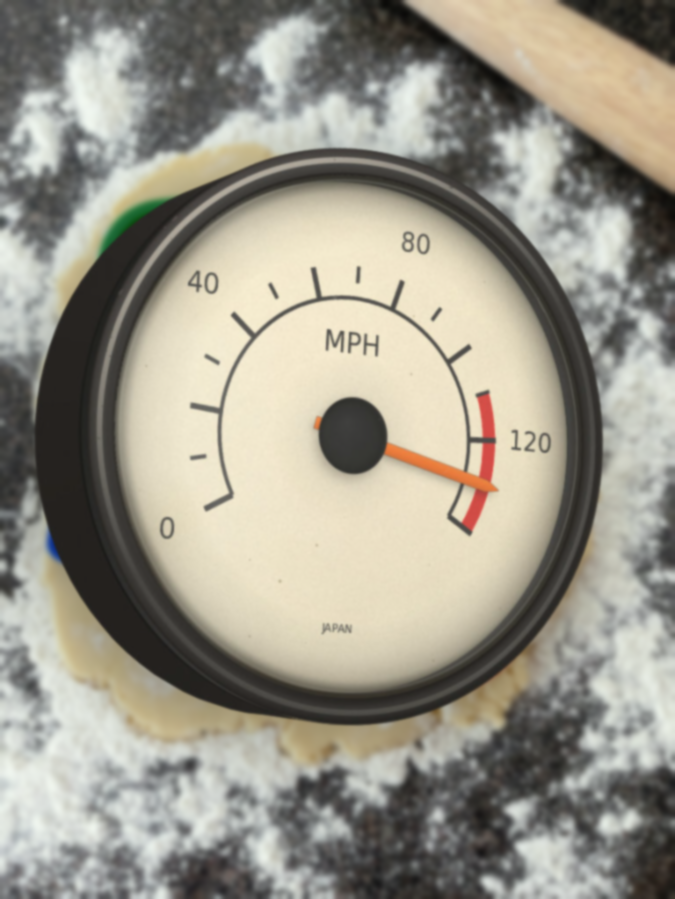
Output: 130mph
